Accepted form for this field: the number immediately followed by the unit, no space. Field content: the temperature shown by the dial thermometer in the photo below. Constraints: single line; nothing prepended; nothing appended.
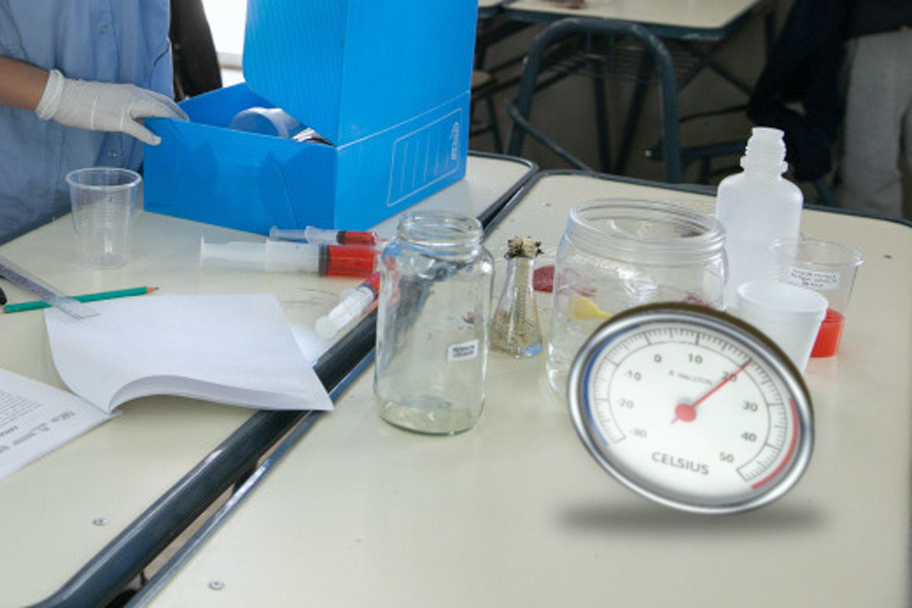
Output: 20°C
